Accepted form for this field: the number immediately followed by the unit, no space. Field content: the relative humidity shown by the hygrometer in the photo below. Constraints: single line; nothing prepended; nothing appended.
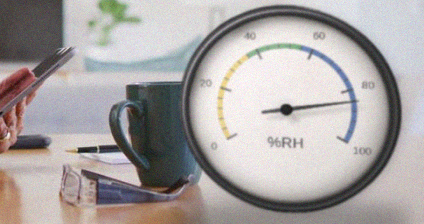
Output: 84%
